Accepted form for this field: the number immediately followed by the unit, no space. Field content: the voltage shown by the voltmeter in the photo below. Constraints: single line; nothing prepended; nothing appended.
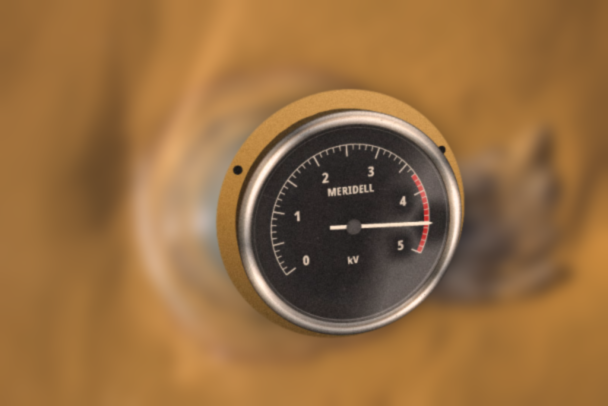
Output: 4.5kV
